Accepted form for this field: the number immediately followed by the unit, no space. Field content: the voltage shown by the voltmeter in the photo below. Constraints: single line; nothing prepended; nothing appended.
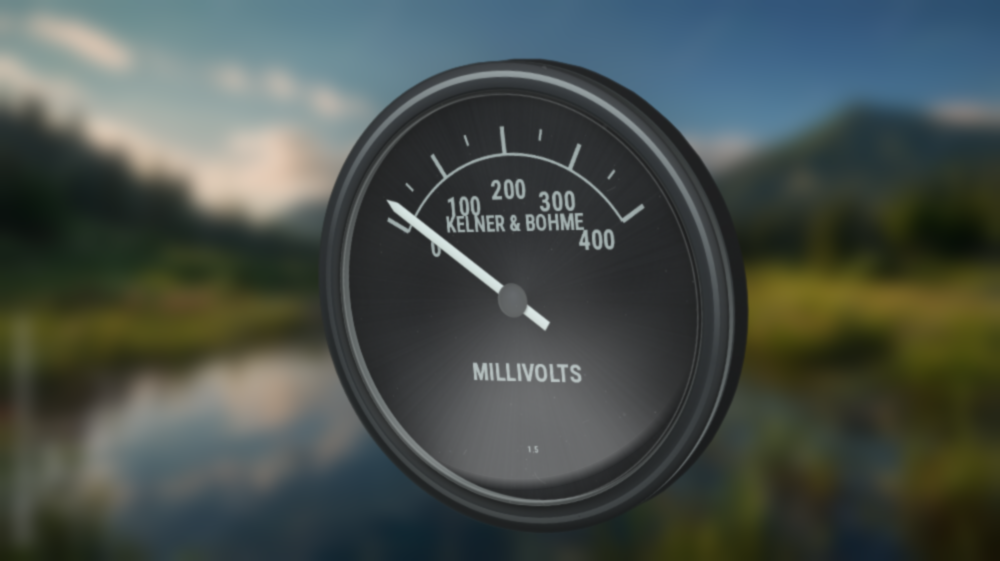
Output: 25mV
